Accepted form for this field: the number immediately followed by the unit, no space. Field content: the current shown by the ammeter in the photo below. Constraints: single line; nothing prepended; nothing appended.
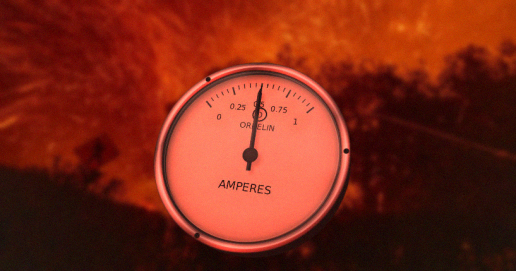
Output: 0.5A
